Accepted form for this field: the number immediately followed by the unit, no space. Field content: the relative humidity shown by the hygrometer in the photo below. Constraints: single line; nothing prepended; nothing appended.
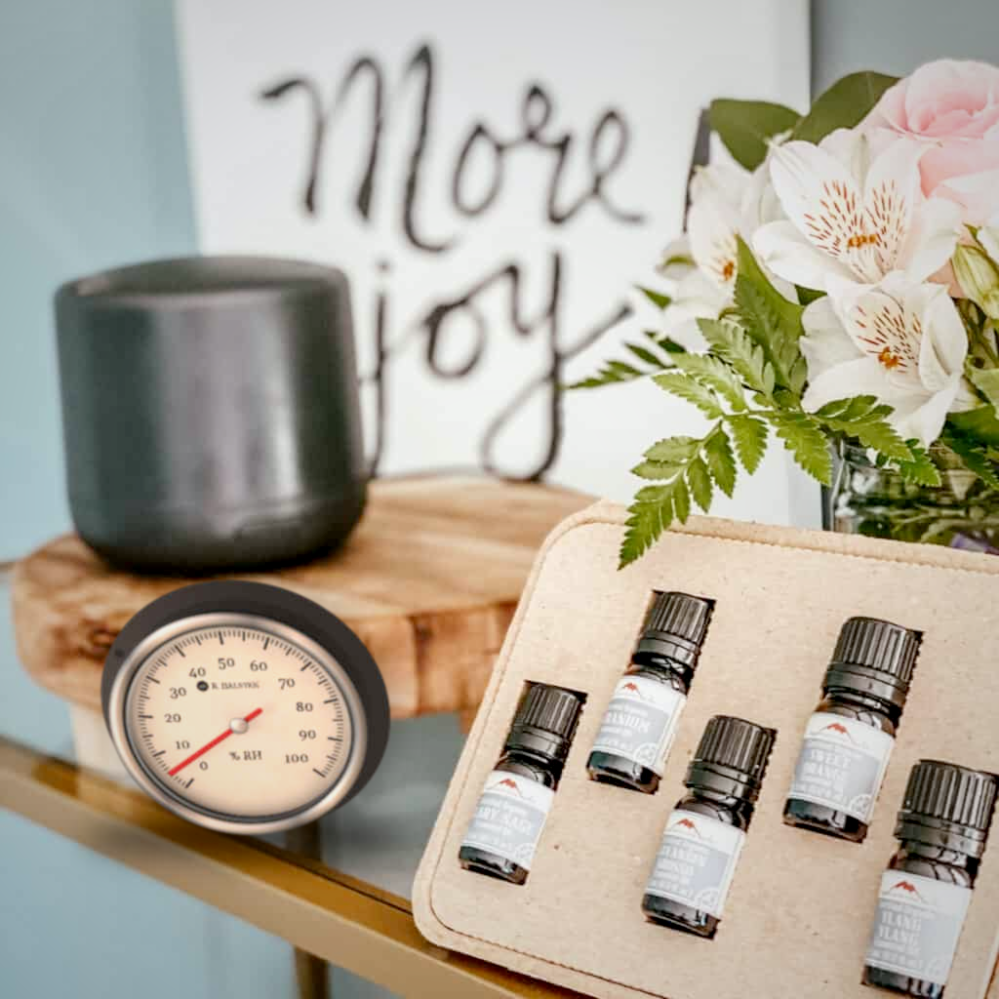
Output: 5%
